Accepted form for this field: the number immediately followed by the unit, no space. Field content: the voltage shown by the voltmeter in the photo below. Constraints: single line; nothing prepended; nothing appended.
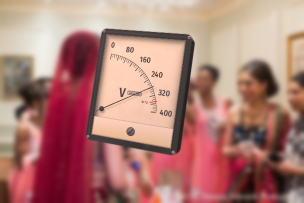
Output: 280V
